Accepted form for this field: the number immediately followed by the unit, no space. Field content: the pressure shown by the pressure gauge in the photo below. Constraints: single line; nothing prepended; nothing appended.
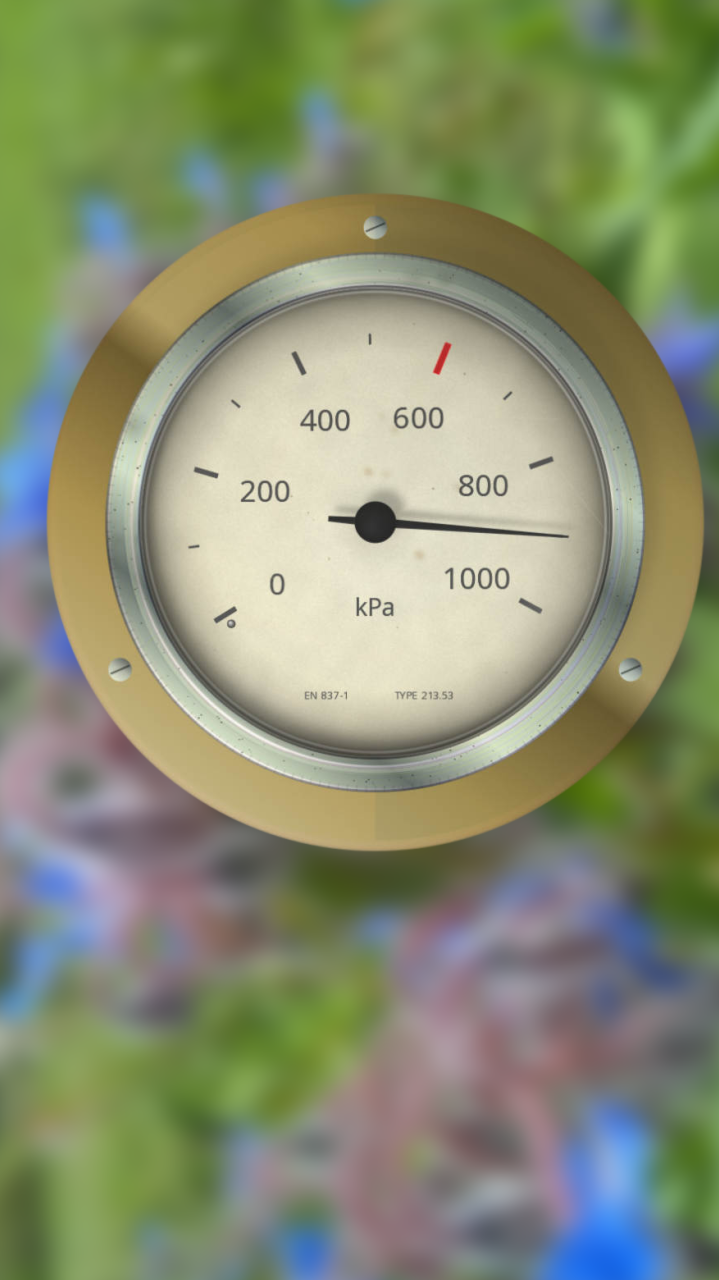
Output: 900kPa
